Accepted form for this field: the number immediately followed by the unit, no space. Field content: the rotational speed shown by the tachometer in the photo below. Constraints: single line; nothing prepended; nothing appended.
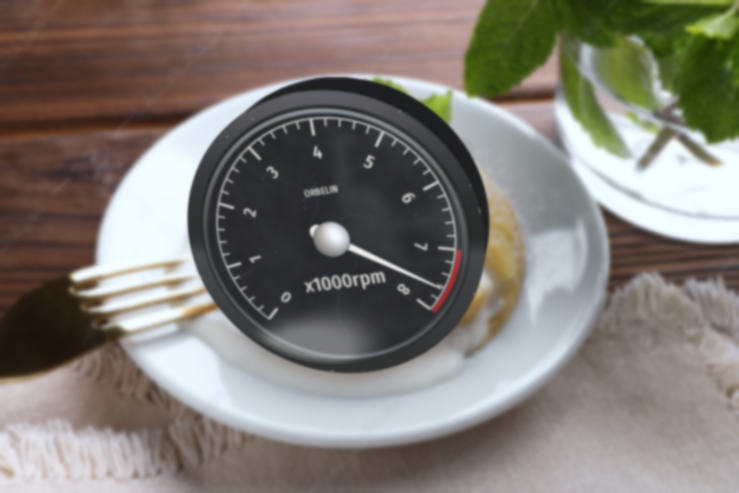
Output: 7600rpm
